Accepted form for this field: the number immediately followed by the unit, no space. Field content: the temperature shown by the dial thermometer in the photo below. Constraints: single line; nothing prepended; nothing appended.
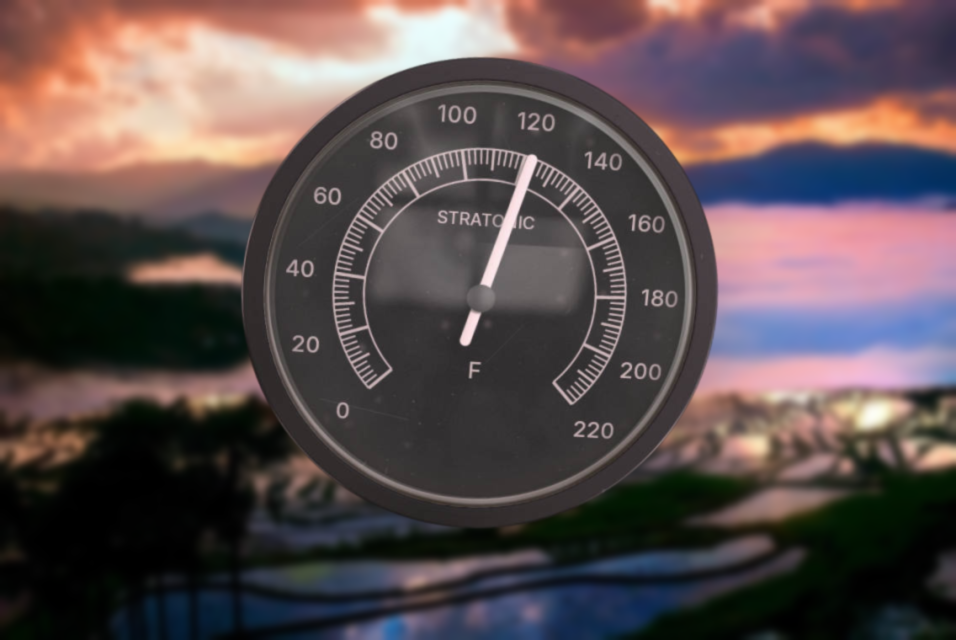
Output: 122°F
